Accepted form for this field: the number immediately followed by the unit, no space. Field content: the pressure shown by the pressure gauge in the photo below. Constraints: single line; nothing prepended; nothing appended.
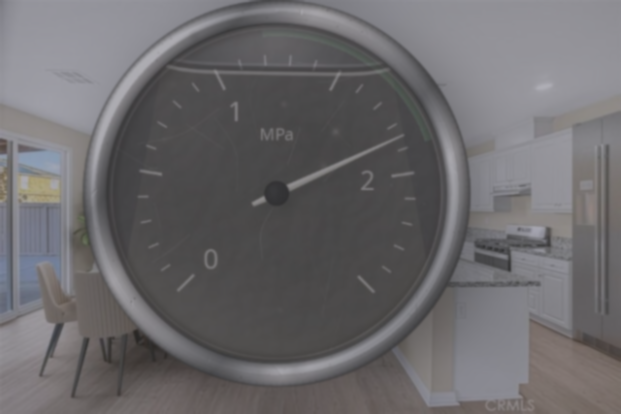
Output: 1.85MPa
